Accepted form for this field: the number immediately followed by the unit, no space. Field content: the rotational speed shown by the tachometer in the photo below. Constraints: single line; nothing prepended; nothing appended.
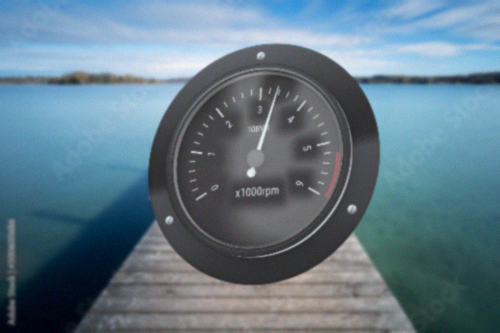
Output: 3400rpm
